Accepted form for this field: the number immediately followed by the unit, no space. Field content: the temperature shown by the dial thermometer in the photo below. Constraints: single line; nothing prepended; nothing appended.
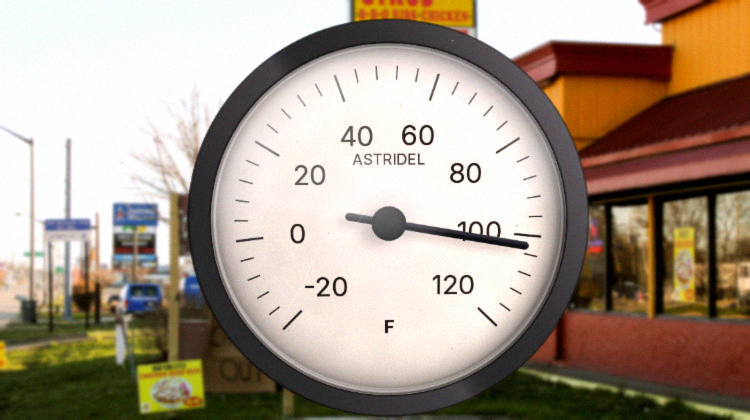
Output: 102°F
